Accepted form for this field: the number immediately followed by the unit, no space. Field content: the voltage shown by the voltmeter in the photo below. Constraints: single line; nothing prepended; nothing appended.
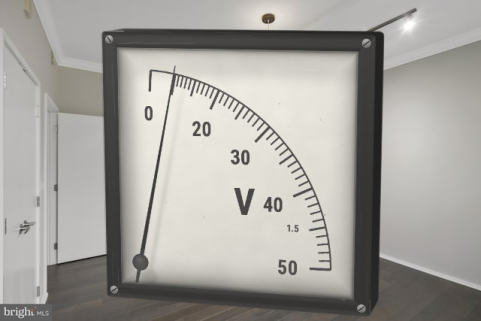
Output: 10V
